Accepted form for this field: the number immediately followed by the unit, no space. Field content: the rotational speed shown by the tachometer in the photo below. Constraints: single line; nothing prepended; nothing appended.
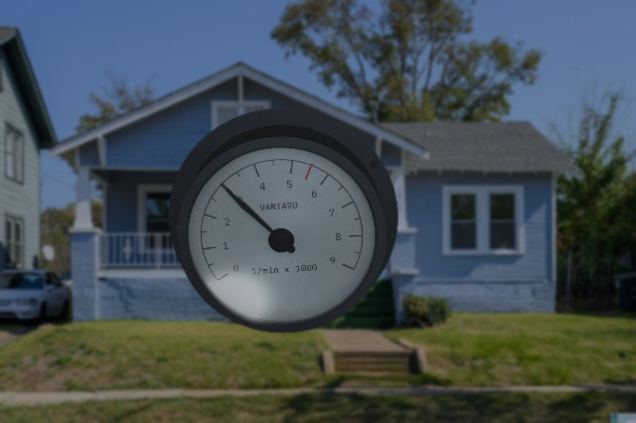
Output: 3000rpm
